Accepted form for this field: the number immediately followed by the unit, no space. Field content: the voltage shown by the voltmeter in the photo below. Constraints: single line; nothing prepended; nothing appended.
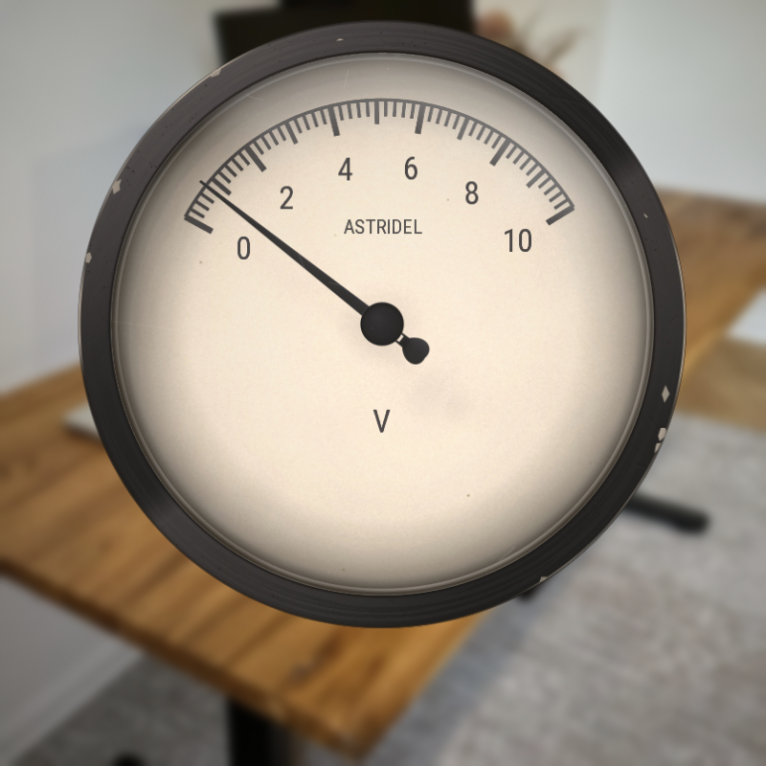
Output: 0.8V
